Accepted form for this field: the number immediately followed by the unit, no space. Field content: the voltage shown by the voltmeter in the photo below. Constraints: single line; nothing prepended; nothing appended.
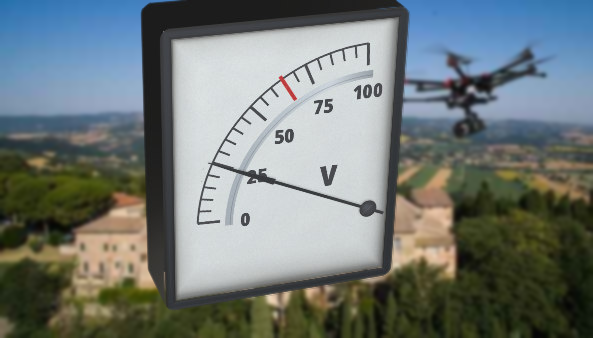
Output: 25V
